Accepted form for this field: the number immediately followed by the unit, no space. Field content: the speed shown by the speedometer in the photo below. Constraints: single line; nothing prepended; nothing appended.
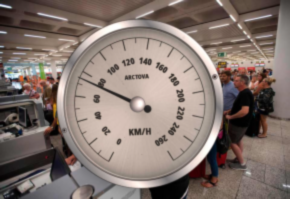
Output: 75km/h
